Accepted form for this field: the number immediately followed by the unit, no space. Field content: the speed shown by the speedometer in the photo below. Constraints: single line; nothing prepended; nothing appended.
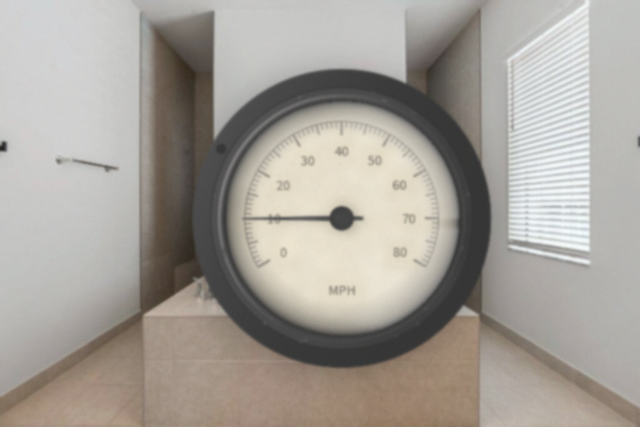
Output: 10mph
